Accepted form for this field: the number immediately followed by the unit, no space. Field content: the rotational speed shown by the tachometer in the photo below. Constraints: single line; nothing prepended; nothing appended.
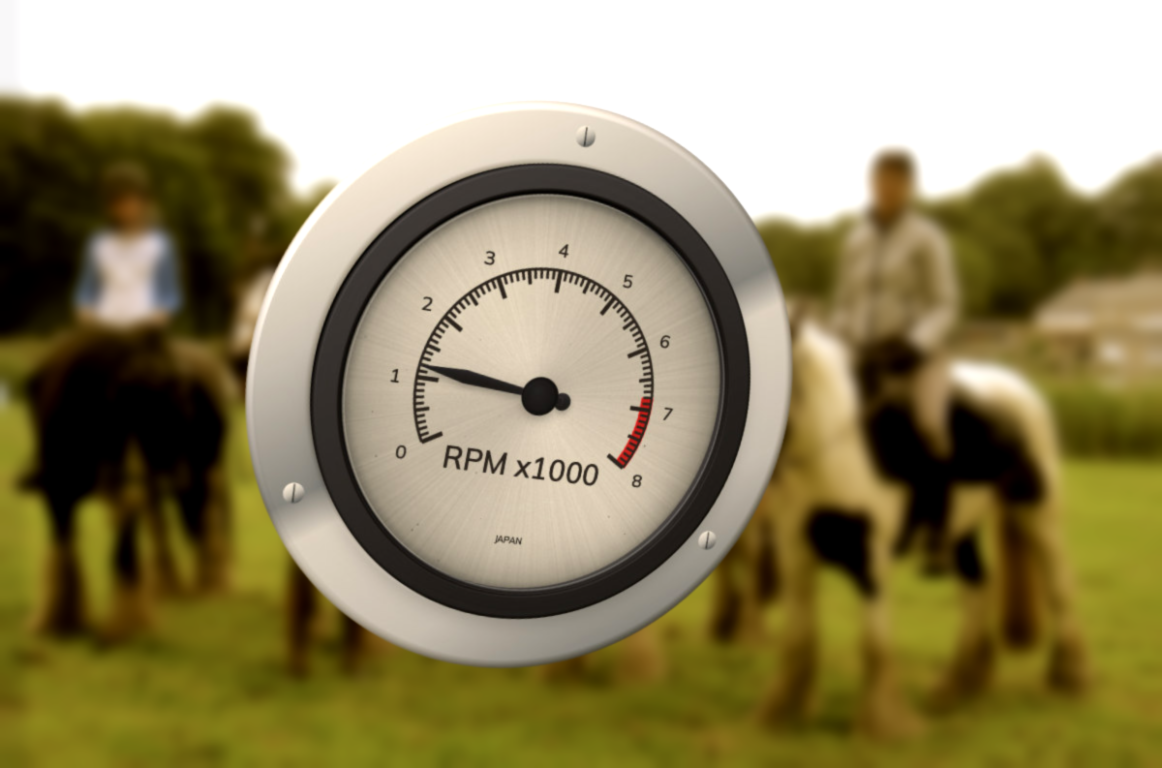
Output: 1200rpm
